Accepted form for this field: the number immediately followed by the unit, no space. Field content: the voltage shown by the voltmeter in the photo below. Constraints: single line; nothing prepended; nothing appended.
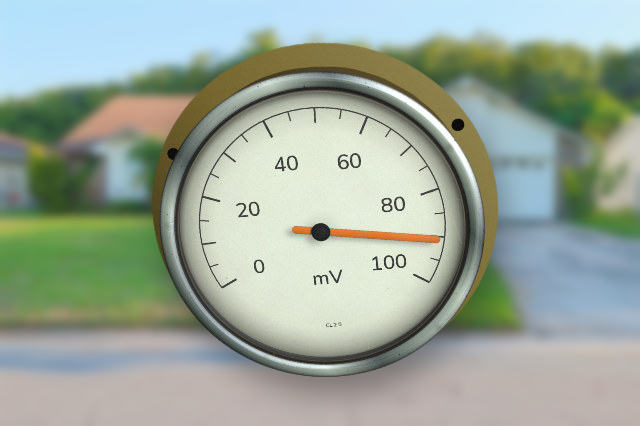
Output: 90mV
